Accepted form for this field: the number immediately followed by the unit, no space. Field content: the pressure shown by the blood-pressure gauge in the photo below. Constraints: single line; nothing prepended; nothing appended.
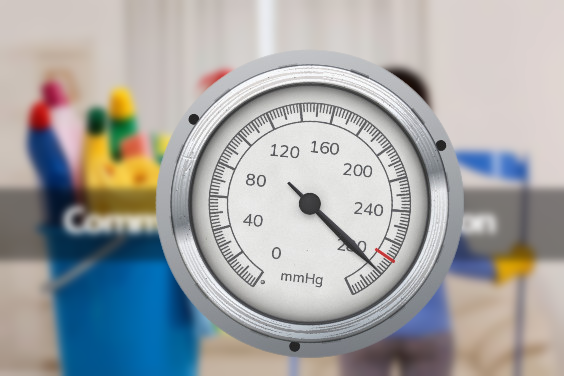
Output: 280mmHg
